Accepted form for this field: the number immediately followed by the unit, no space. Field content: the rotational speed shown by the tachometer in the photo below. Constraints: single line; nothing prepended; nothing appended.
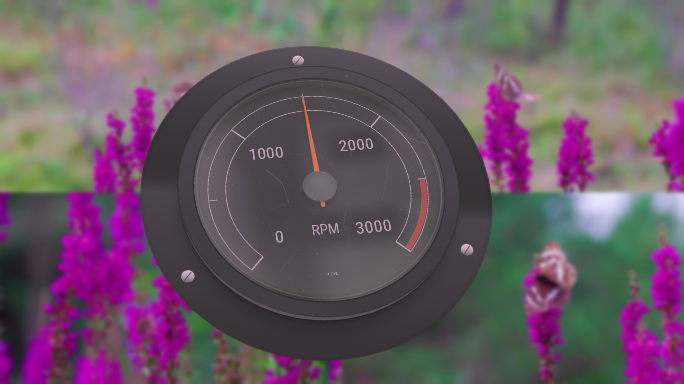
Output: 1500rpm
